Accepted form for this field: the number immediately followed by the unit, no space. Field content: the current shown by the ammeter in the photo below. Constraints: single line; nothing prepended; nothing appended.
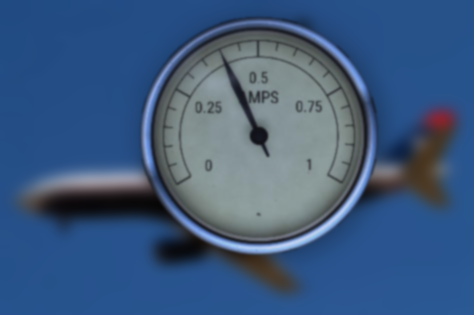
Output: 0.4A
